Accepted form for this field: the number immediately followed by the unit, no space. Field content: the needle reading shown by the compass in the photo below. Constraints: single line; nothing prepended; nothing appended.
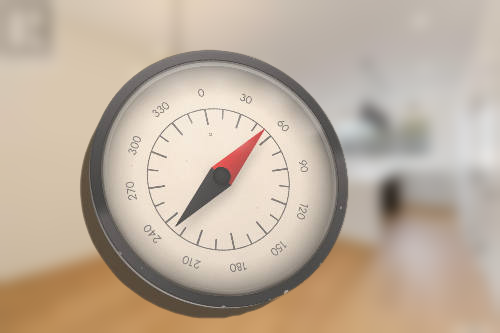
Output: 52.5°
